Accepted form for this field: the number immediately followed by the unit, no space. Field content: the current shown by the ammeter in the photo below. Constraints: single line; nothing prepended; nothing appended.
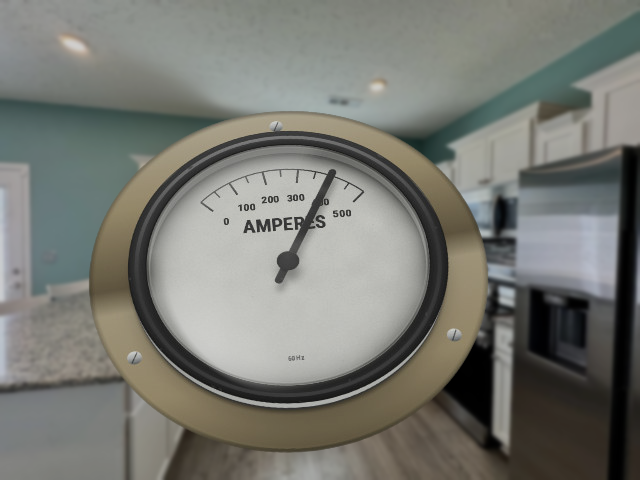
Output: 400A
